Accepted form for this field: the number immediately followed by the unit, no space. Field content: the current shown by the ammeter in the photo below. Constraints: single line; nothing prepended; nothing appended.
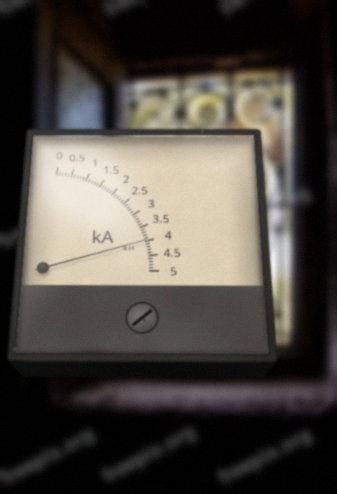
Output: 4kA
